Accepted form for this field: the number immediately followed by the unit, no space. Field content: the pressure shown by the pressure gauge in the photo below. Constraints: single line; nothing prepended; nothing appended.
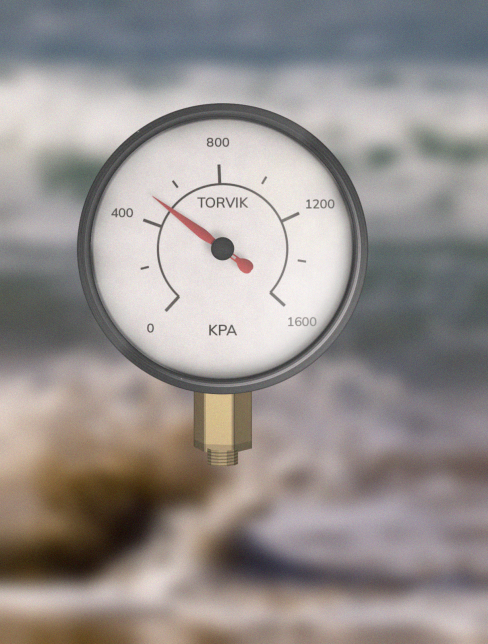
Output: 500kPa
